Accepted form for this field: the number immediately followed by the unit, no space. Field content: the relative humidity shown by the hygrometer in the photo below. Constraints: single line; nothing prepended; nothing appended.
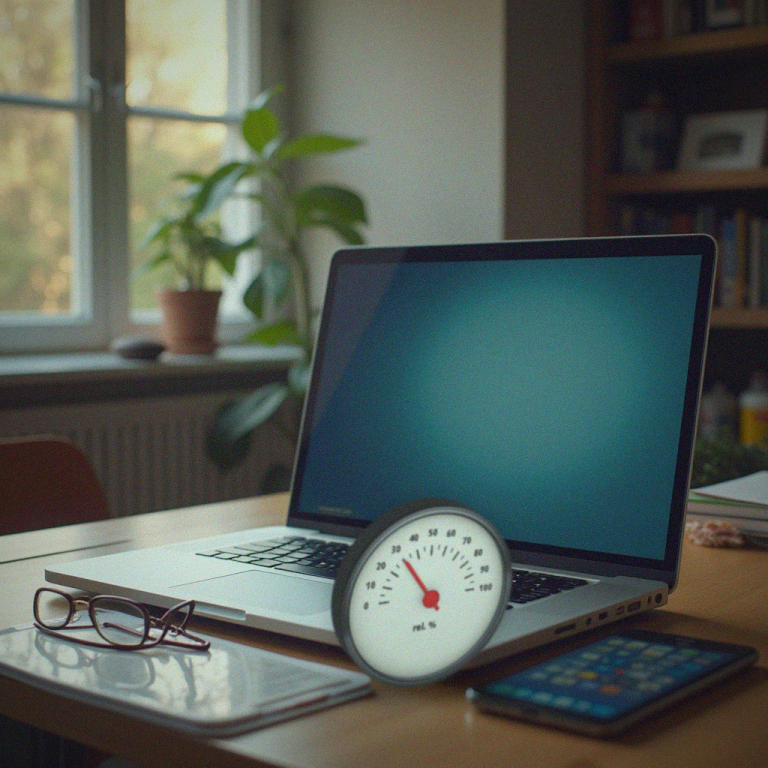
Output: 30%
